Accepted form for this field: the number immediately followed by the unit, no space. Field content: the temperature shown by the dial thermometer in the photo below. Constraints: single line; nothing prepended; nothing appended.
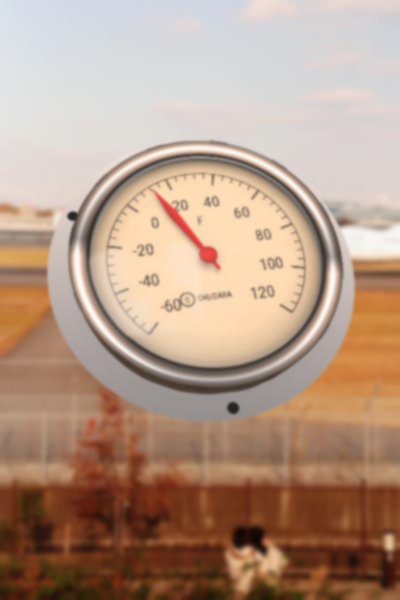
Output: 12°F
